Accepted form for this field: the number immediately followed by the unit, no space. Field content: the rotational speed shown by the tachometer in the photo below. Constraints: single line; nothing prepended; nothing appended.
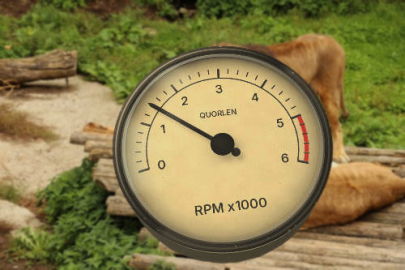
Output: 1400rpm
